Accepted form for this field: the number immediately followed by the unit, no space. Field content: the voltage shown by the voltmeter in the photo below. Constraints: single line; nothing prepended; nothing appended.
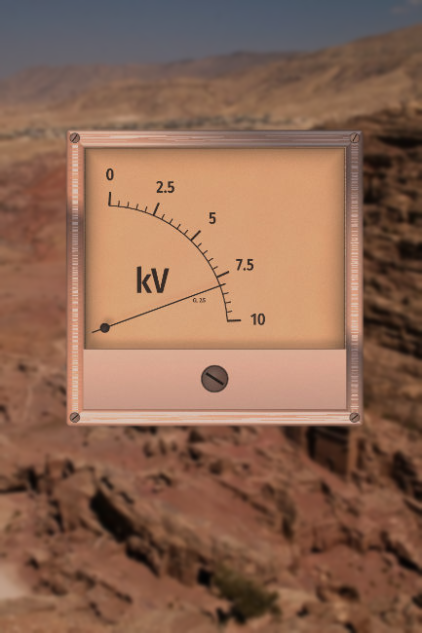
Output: 8kV
